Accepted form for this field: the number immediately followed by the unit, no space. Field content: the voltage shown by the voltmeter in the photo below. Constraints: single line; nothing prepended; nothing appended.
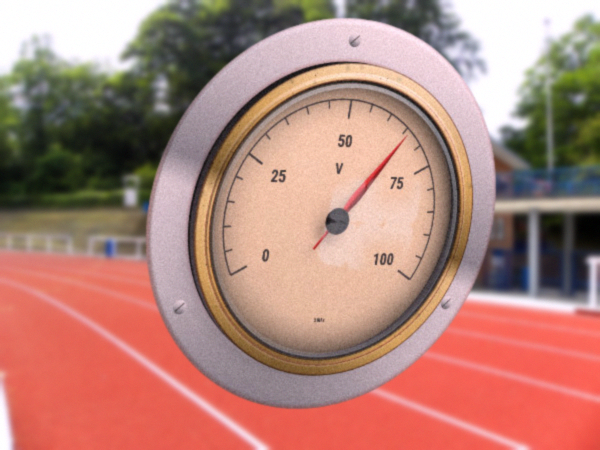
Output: 65V
